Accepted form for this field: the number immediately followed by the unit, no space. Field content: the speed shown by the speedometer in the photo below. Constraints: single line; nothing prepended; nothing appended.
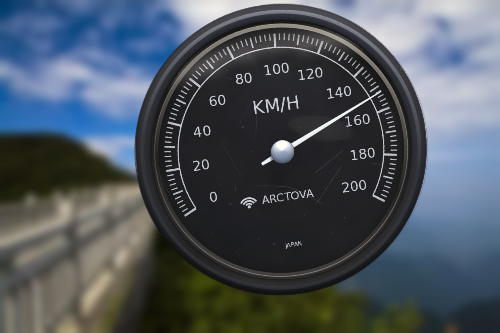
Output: 152km/h
